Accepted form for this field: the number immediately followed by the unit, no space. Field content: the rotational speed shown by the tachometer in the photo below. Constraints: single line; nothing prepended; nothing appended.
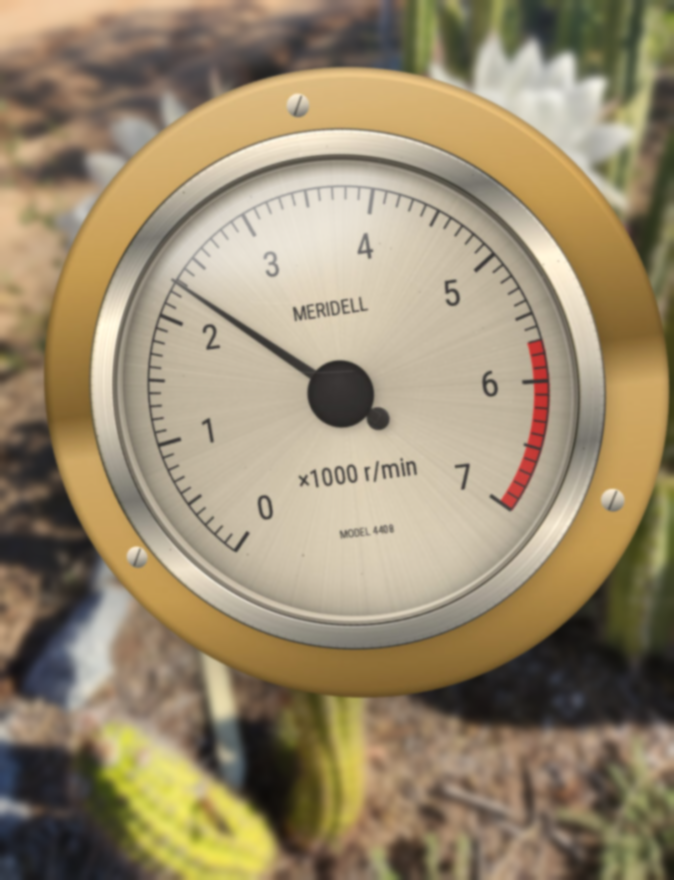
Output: 2300rpm
